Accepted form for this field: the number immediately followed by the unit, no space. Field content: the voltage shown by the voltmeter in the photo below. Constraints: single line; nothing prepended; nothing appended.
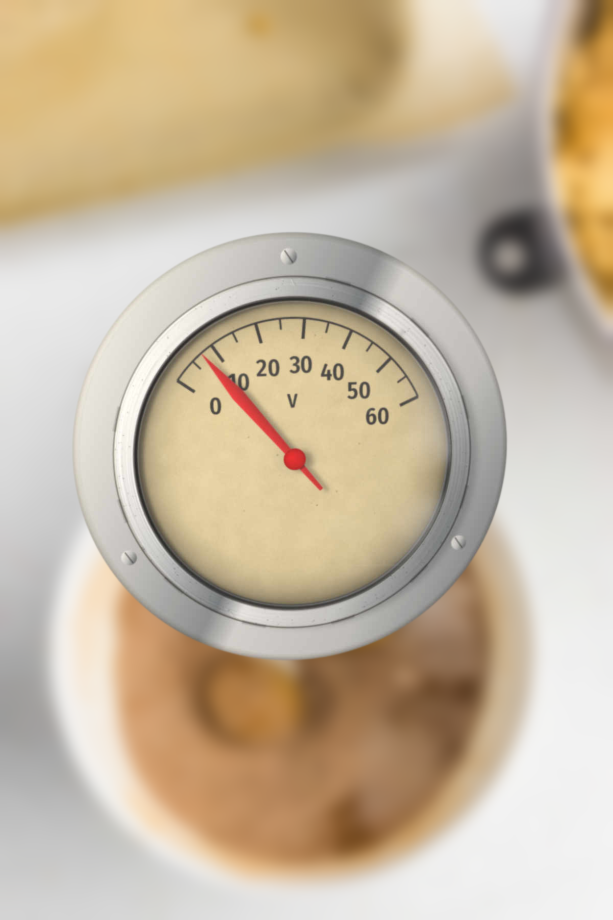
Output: 7.5V
